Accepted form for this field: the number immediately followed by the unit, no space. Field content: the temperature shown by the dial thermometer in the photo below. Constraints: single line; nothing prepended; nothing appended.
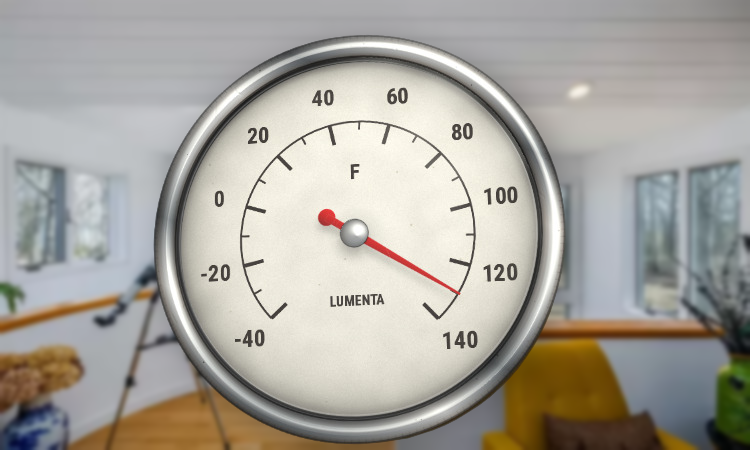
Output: 130°F
